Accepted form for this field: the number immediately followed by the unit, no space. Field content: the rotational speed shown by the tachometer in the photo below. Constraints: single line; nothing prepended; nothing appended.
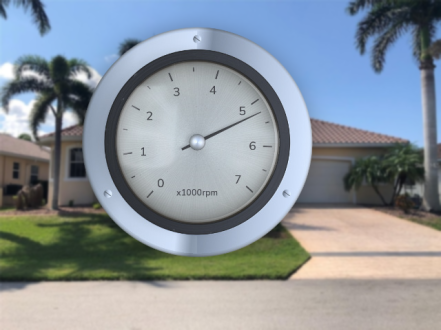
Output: 5250rpm
